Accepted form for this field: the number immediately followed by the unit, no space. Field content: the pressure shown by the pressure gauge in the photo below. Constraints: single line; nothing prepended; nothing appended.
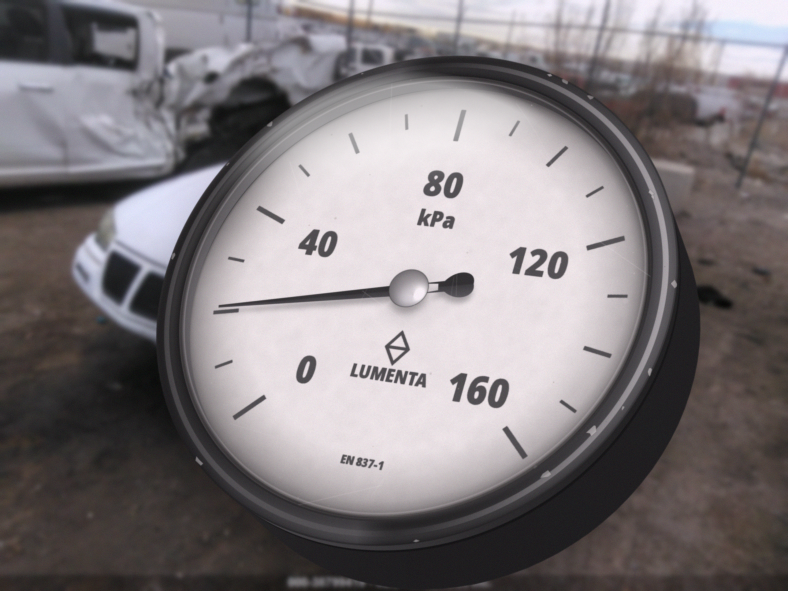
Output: 20kPa
